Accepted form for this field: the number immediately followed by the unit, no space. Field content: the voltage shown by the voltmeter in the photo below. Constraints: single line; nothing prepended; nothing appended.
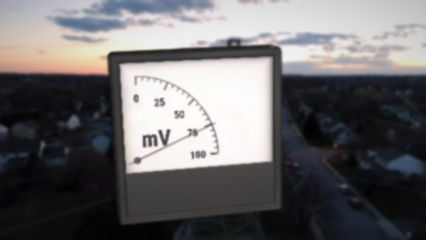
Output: 75mV
